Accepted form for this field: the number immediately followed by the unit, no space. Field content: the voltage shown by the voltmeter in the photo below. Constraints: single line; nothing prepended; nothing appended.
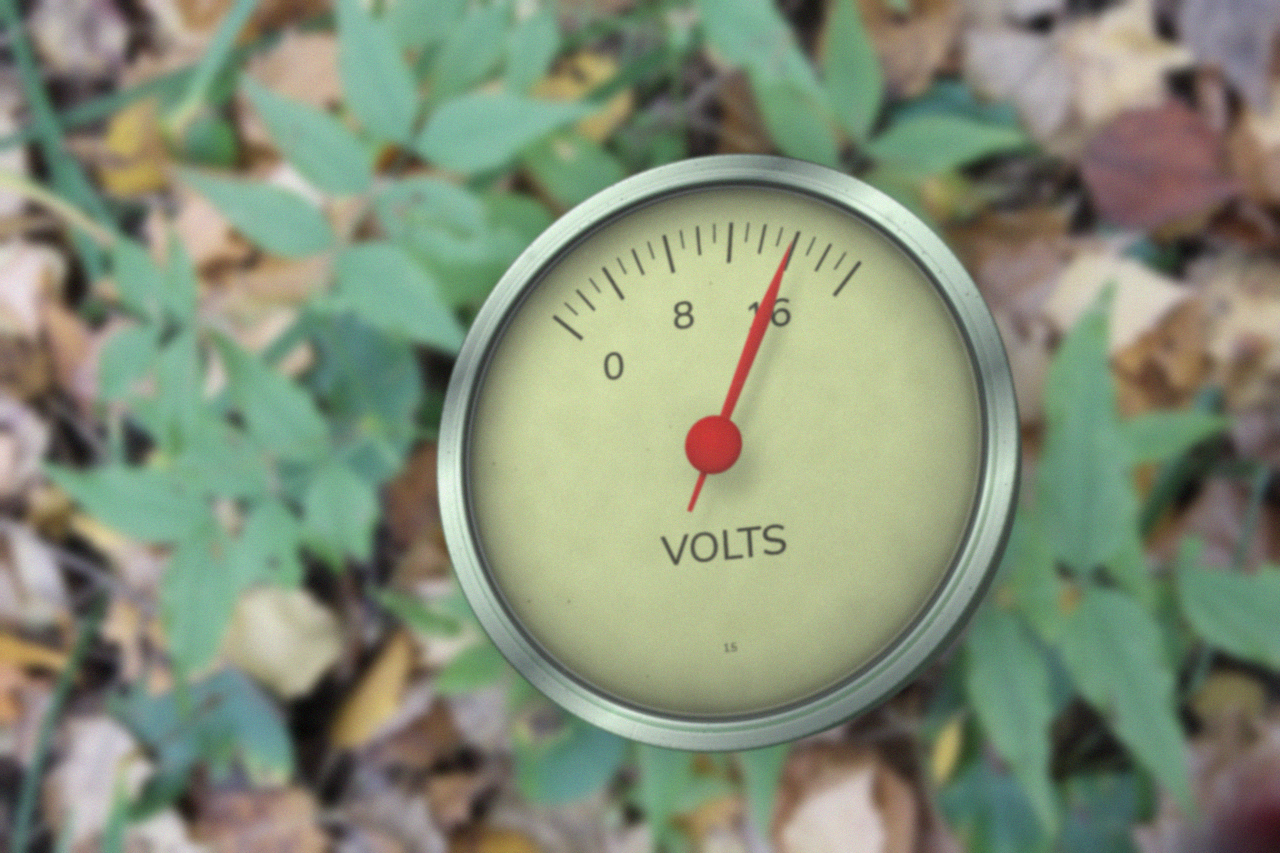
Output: 16V
